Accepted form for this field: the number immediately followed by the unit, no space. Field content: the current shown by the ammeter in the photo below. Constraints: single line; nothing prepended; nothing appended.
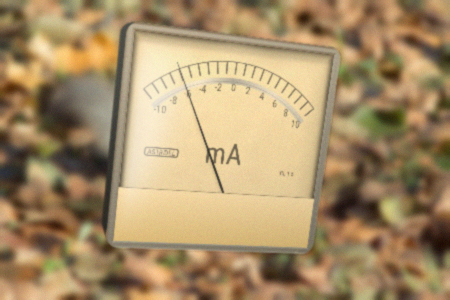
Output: -6mA
